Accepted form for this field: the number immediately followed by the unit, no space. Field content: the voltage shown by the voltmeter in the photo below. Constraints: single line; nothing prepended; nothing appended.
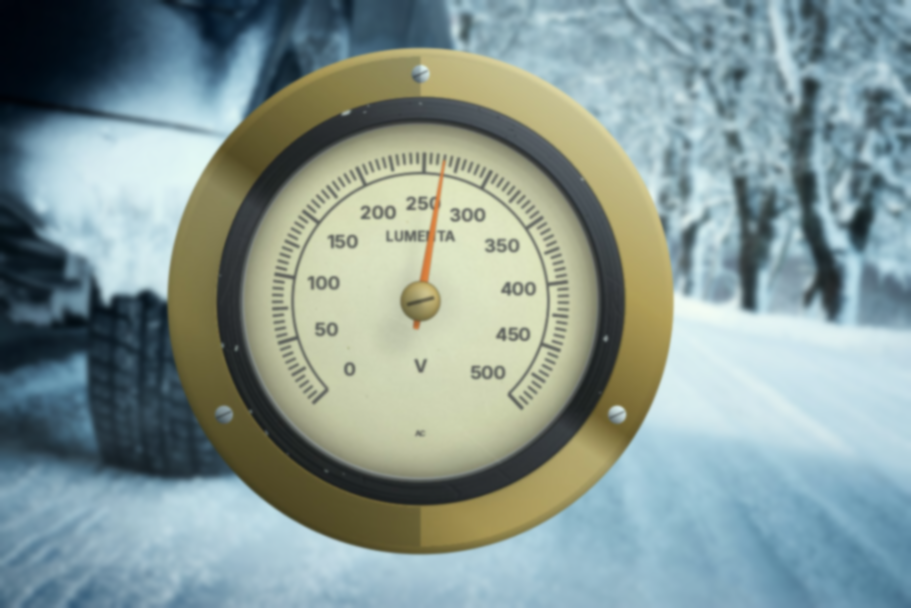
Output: 265V
